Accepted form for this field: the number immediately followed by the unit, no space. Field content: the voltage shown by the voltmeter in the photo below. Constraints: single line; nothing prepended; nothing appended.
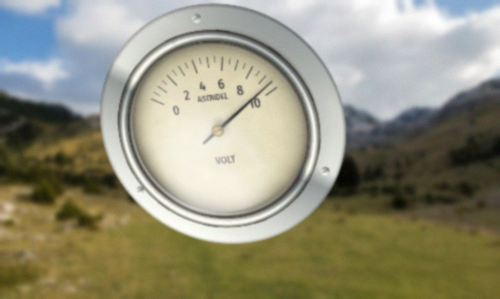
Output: 9.5V
